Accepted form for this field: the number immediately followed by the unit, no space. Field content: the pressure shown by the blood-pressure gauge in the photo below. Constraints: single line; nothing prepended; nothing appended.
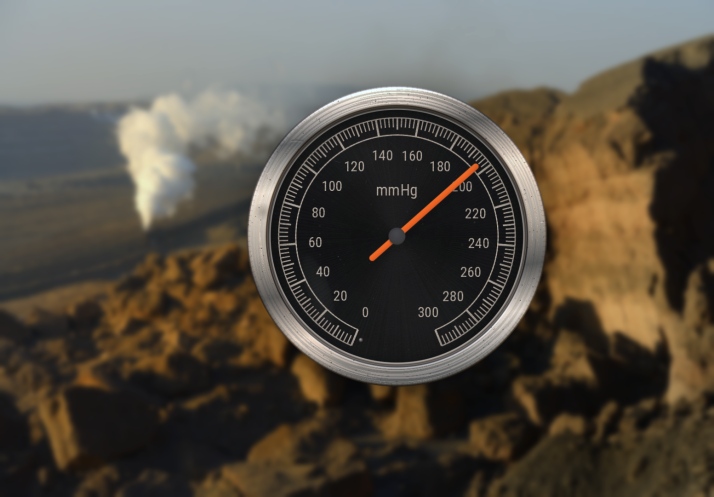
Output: 196mmHg
